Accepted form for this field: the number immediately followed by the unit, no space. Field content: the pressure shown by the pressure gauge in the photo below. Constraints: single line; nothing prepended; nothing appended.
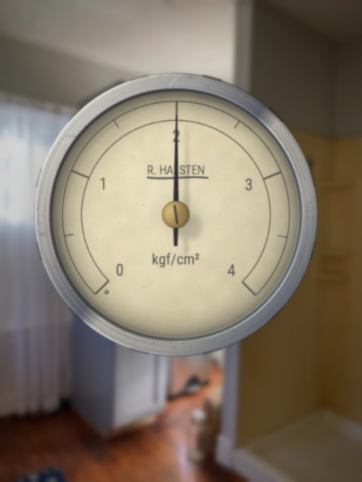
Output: 2kg/cm²
